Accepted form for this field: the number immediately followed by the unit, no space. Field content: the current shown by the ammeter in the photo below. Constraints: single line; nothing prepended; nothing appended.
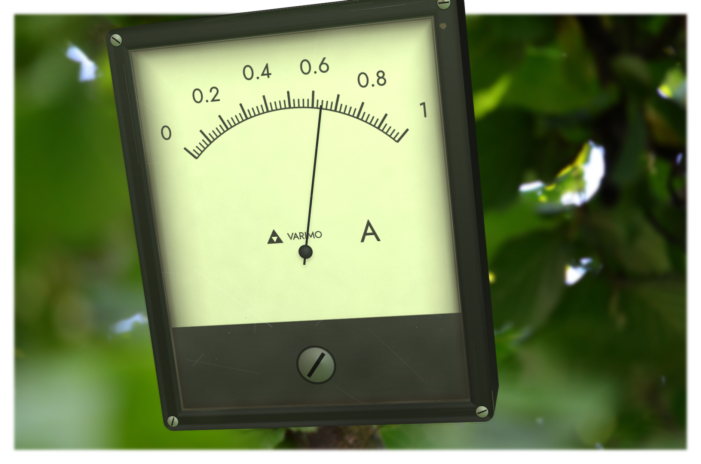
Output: 0.64A
